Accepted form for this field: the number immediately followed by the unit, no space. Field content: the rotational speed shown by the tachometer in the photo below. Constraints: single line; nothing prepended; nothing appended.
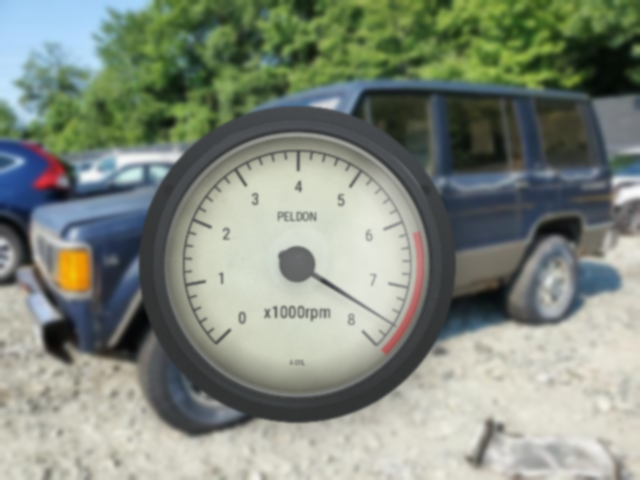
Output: 7600rpm
